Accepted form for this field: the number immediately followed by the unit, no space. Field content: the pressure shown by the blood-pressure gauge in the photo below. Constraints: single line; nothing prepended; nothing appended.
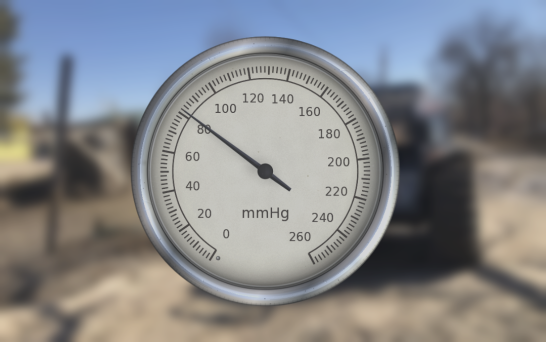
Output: 82mmHg
